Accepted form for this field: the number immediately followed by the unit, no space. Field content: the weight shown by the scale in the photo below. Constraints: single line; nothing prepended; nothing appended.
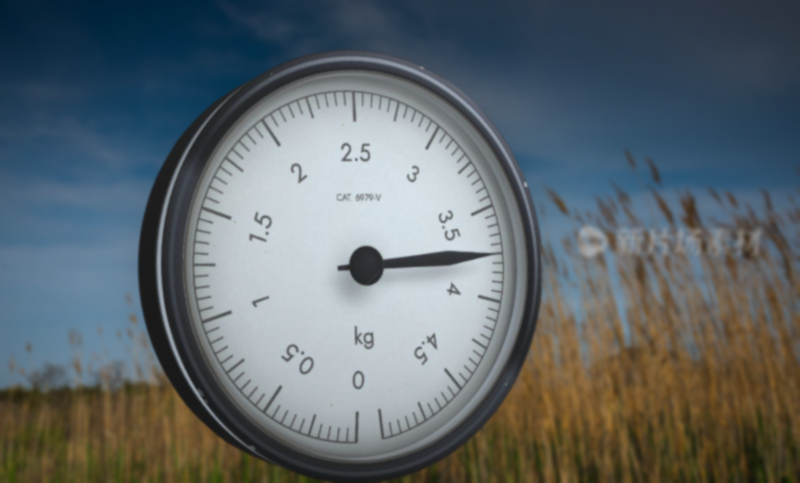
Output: 3.75kg
